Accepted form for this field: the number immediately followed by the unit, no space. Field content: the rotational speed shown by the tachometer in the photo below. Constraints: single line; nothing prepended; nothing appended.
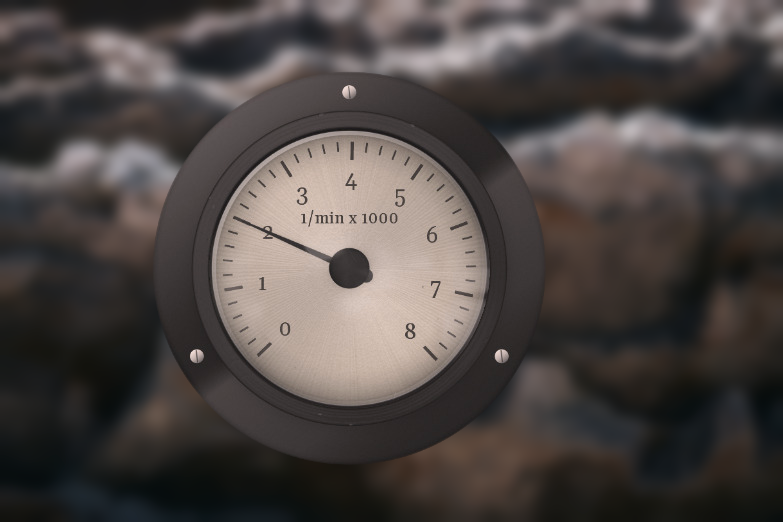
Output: 2000rpm
